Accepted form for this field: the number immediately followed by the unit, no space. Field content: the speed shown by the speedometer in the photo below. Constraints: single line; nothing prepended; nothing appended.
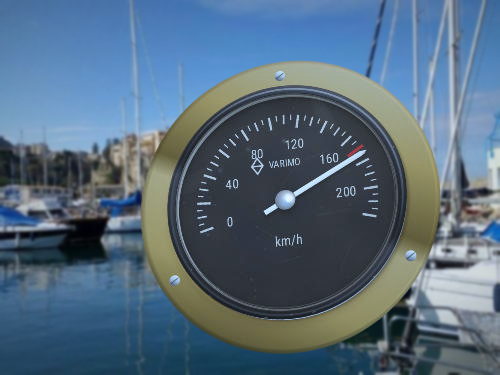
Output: 175km/h
